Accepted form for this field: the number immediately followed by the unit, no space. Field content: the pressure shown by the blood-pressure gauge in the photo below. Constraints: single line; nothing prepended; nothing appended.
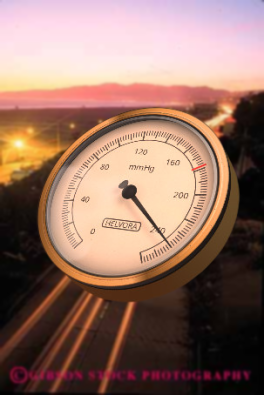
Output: 240mmHg
